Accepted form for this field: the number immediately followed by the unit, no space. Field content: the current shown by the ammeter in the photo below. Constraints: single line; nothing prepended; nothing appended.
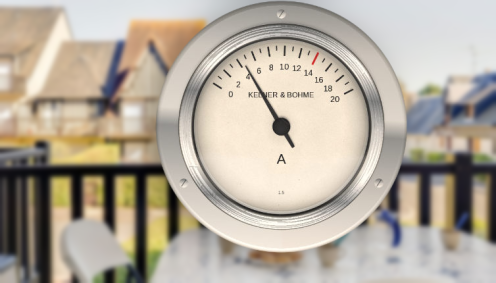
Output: 4.5A
